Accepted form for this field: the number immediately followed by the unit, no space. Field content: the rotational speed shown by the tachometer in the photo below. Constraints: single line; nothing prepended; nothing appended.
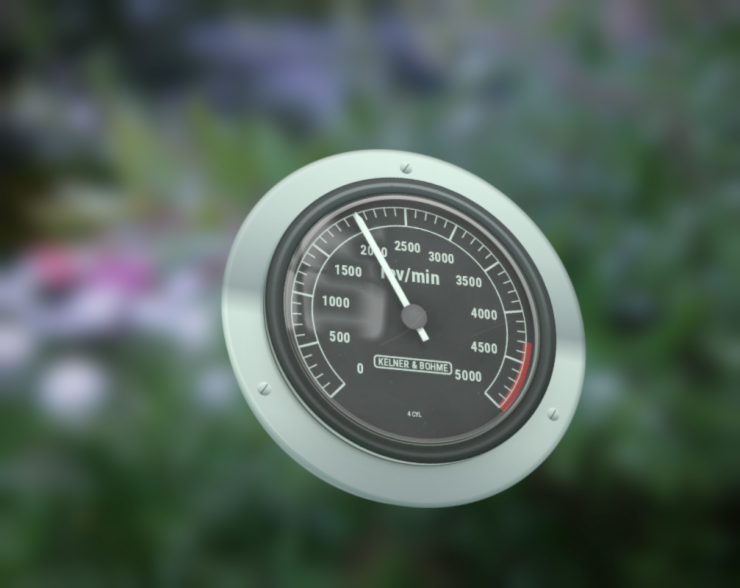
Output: 2000rpm
